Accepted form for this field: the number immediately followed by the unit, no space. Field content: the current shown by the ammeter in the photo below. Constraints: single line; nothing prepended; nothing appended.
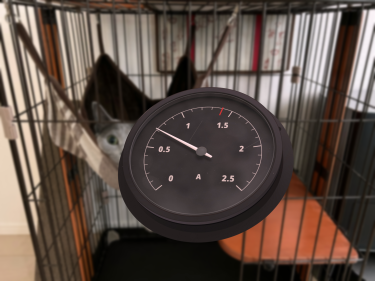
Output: 0.7A
